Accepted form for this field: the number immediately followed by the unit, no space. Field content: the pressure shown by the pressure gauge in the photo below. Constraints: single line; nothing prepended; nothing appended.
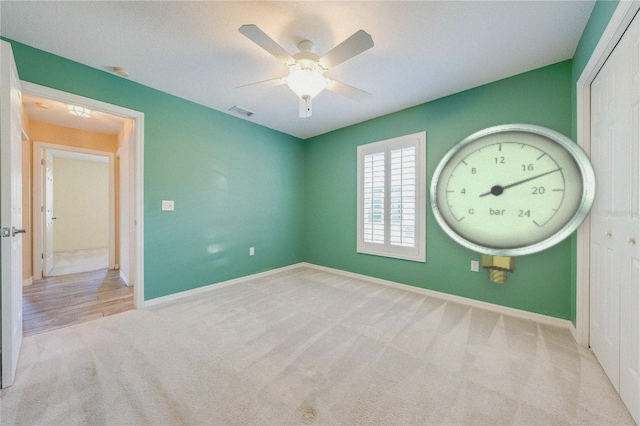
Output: 18bar
